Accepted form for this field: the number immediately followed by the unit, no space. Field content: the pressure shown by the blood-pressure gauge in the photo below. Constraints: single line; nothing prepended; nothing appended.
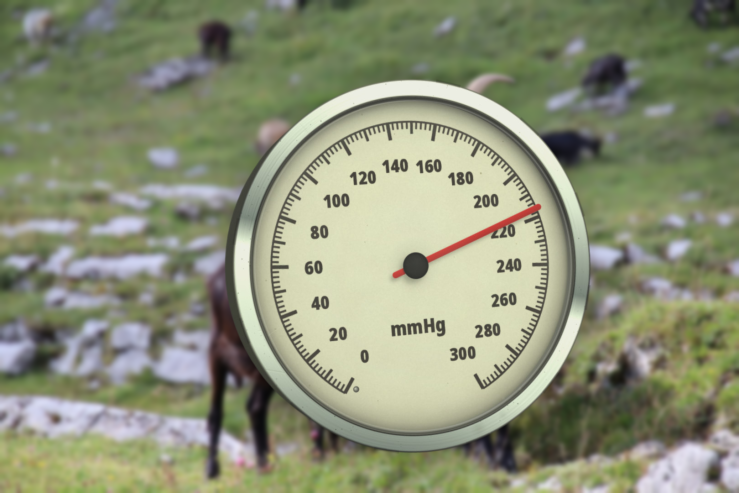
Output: 216mmHg
